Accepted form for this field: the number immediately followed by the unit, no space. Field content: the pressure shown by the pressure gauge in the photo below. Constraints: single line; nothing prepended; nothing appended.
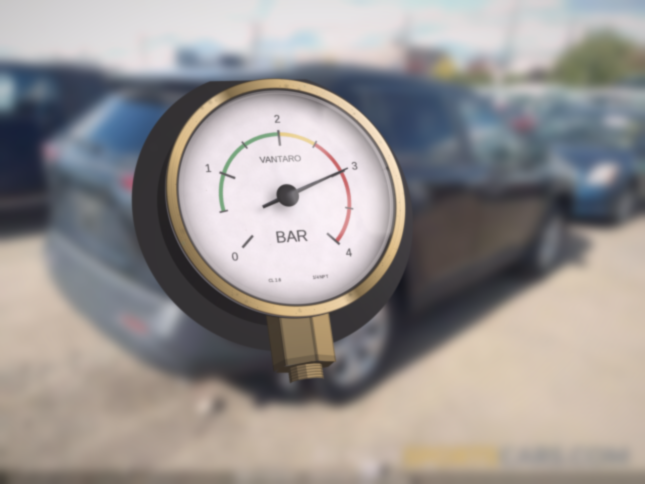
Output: 3bar
